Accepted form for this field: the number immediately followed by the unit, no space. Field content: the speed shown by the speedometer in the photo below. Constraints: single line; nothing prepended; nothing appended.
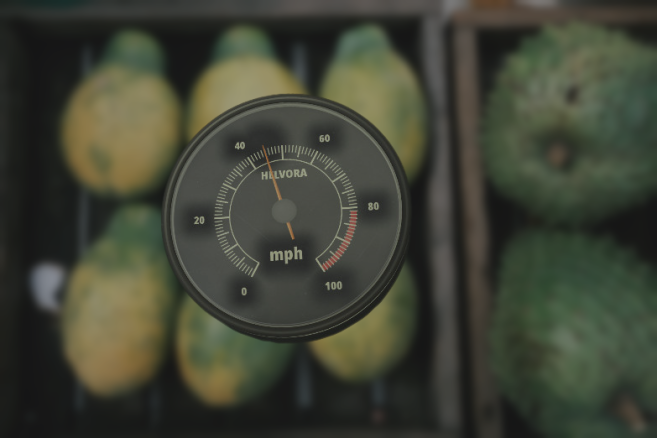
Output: 45mph
